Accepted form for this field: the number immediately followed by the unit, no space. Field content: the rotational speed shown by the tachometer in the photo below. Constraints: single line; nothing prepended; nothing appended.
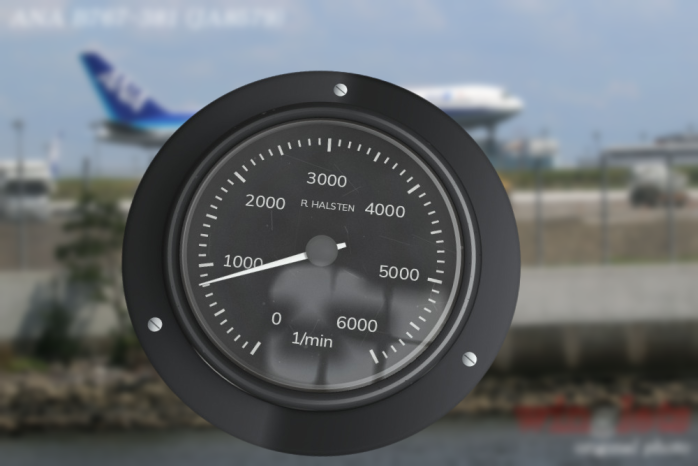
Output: 800rpm
